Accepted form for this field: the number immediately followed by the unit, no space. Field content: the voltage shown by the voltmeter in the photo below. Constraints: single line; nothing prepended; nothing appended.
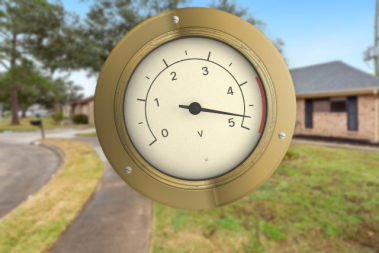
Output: 4.75V
